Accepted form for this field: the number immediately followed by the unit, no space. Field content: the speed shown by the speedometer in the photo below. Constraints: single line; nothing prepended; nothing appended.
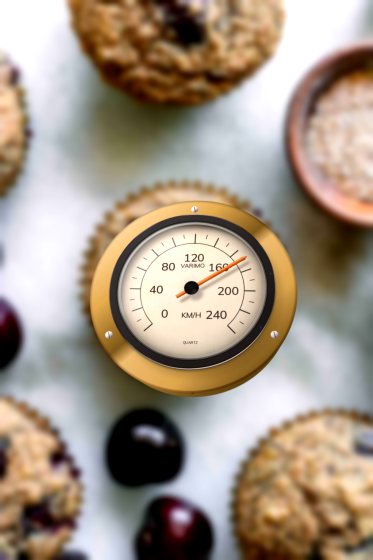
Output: 170km/h
